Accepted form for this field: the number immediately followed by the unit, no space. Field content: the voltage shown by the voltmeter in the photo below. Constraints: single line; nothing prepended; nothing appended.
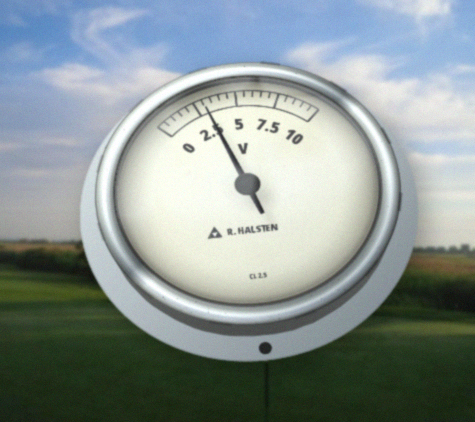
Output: 3V
